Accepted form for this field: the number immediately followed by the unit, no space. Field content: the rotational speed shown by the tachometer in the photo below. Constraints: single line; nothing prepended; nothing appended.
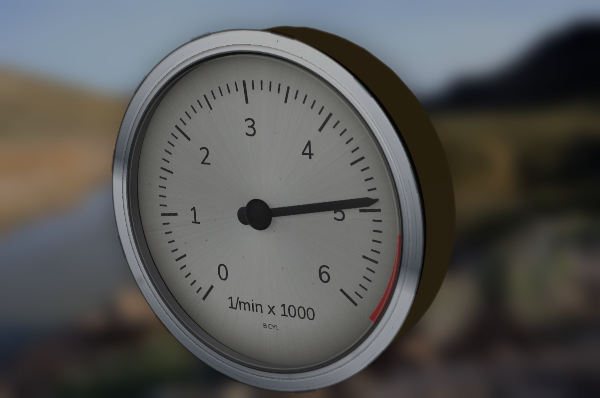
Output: 4900rpm
